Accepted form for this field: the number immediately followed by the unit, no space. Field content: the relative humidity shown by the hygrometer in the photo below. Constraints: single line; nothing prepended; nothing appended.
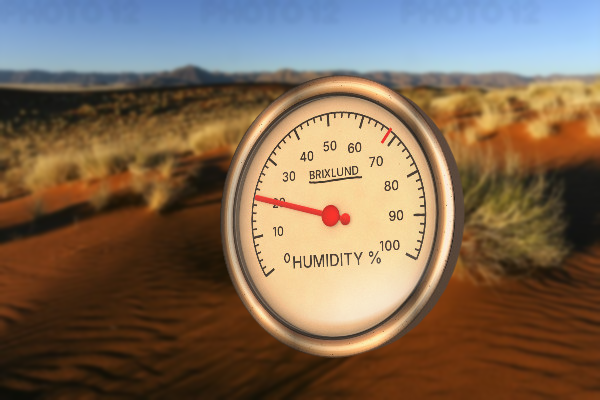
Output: 20%
